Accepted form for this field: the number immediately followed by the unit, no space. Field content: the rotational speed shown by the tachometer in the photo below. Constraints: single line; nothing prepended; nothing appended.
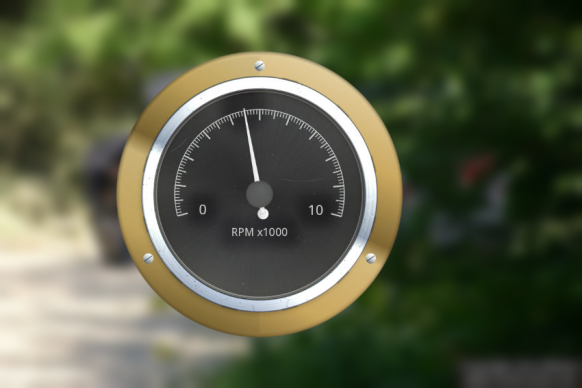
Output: 4500rpm
